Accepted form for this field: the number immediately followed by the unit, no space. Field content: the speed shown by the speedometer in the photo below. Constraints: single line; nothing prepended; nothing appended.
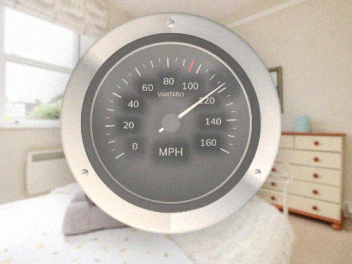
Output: 117.5mph
